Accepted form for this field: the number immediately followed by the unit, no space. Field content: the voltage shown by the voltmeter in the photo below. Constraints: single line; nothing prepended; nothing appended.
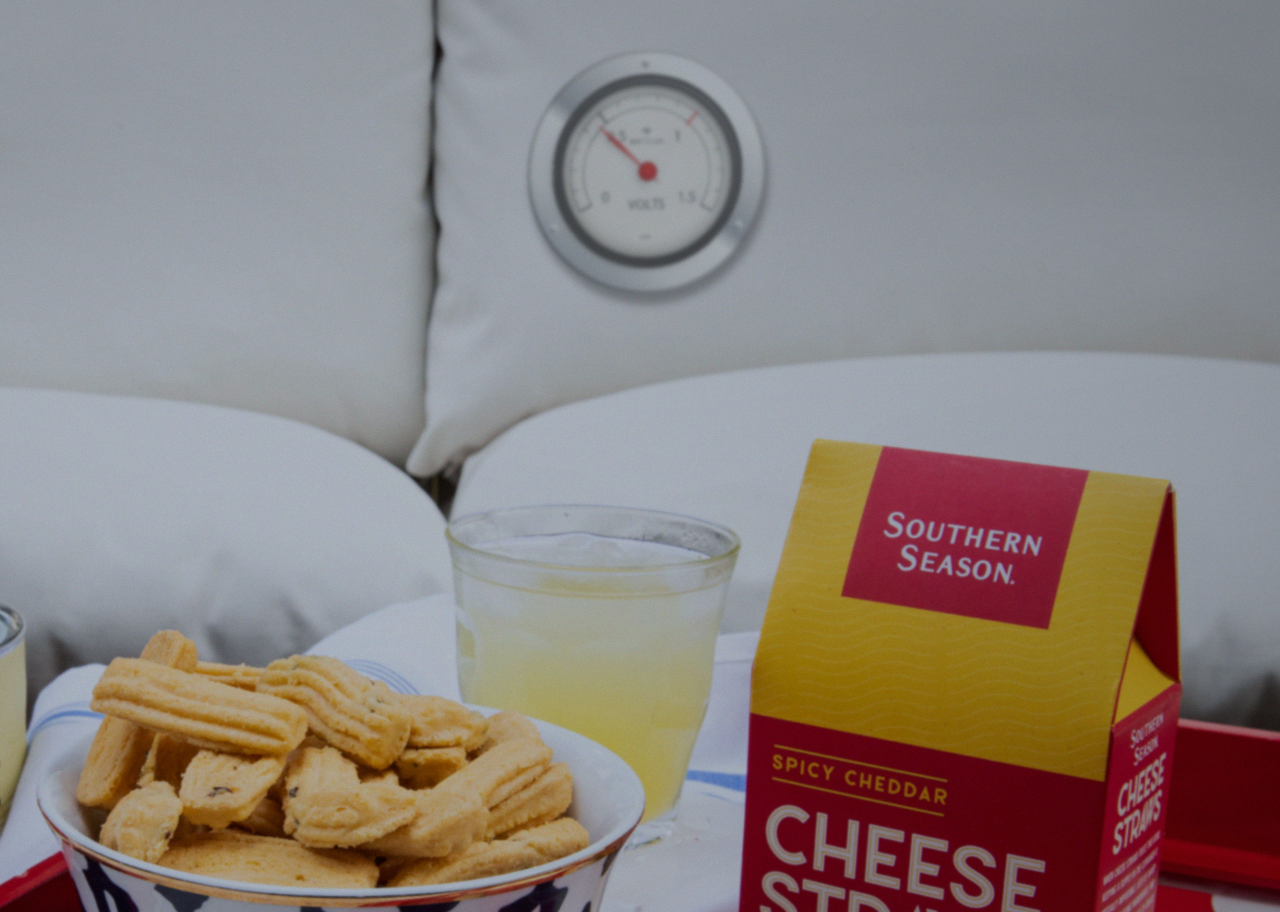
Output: 0.45V
